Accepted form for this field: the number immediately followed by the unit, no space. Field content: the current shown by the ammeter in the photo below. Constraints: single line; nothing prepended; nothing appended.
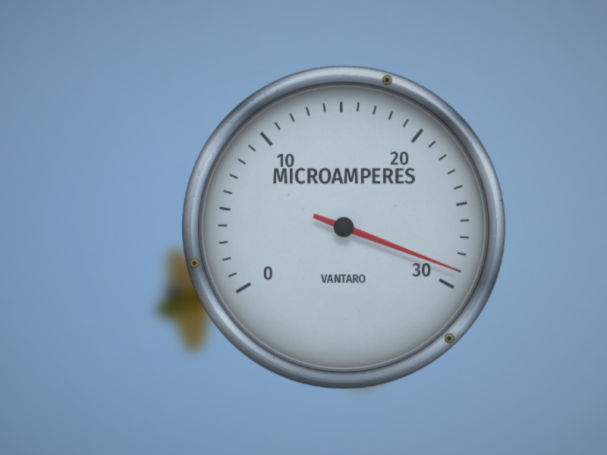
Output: 29µA
